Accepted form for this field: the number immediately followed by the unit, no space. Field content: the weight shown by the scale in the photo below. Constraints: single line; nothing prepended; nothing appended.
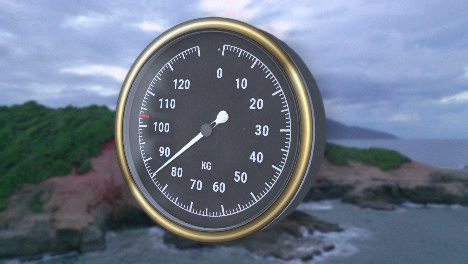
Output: 85kg
